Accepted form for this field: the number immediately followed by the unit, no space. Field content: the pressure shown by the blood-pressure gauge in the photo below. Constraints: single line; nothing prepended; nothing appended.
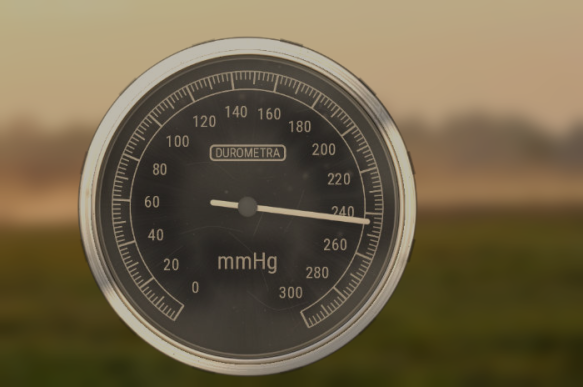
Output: 244mmHg
